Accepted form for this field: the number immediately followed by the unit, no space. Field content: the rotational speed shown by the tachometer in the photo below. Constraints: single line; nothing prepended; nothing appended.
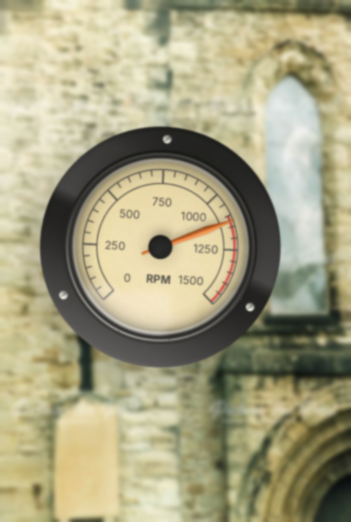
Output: 1125rpm
